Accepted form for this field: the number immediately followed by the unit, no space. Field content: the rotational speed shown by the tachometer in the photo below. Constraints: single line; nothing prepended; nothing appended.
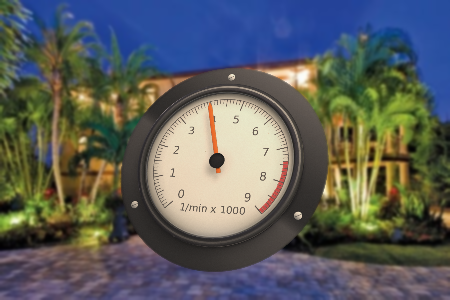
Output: 4000rpm
